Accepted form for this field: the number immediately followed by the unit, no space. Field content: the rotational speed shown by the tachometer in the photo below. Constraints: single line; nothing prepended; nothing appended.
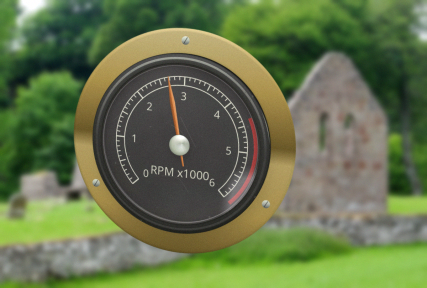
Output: 2700rpm
